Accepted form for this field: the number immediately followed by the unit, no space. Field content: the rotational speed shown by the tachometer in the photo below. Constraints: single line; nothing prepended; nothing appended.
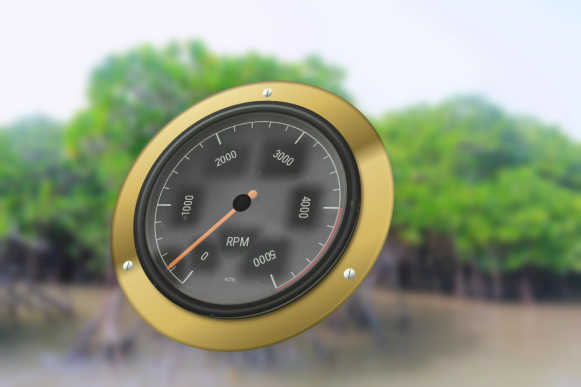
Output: 200rpm
